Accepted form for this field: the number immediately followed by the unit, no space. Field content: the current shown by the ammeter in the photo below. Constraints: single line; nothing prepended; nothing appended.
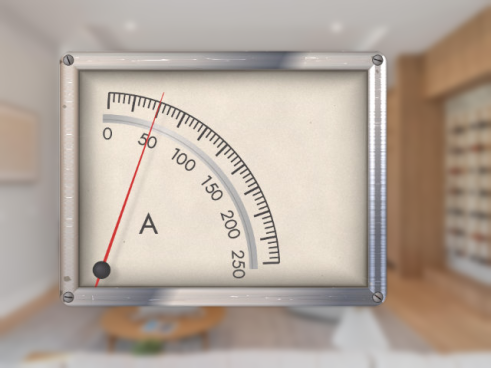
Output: 50A
